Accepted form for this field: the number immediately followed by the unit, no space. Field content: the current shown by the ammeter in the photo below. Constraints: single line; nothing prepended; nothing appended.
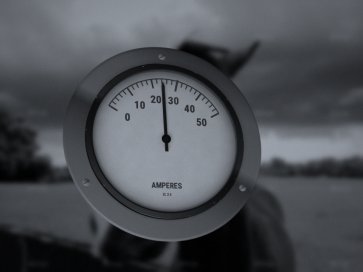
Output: 24A
